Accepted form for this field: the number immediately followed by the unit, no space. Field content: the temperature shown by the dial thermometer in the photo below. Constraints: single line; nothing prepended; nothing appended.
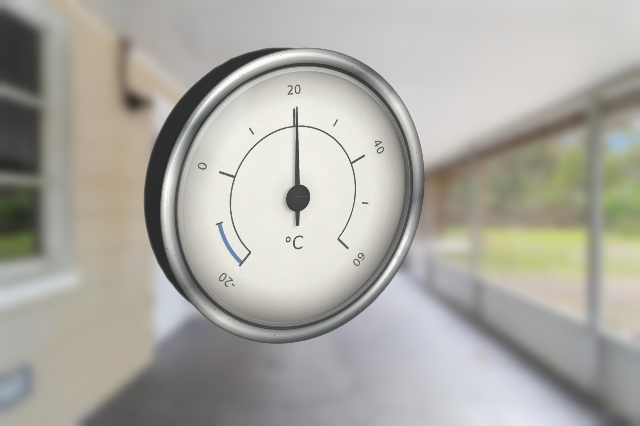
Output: 20°C
